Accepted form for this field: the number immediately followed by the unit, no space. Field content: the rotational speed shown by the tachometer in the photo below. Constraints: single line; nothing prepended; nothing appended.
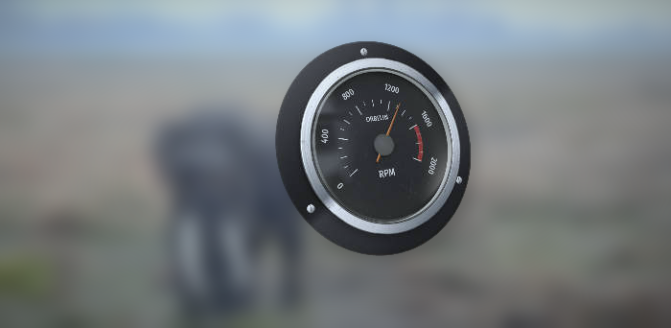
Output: 1300rpm
